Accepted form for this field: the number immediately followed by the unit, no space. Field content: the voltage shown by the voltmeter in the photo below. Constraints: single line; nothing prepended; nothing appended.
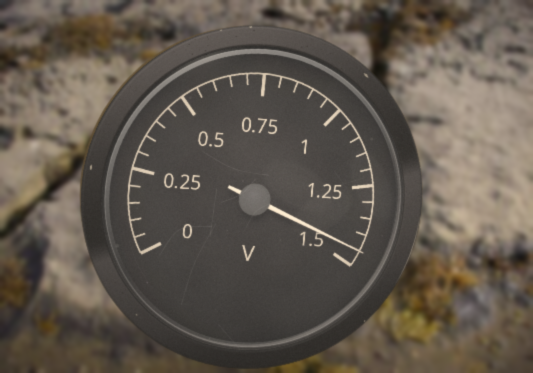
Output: 1.45V
